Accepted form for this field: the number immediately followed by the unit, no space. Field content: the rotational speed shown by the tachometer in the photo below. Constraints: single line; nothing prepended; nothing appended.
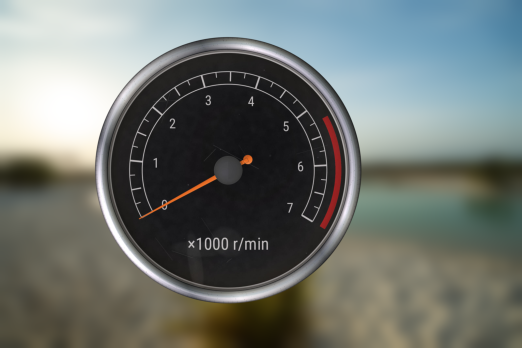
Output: 0rpm
